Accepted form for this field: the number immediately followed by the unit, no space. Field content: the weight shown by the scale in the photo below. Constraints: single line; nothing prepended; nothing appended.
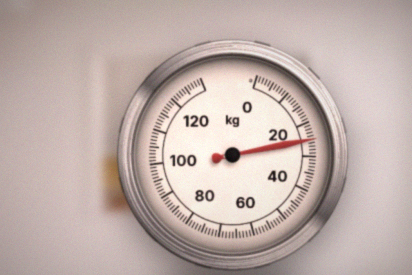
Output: 25kg
